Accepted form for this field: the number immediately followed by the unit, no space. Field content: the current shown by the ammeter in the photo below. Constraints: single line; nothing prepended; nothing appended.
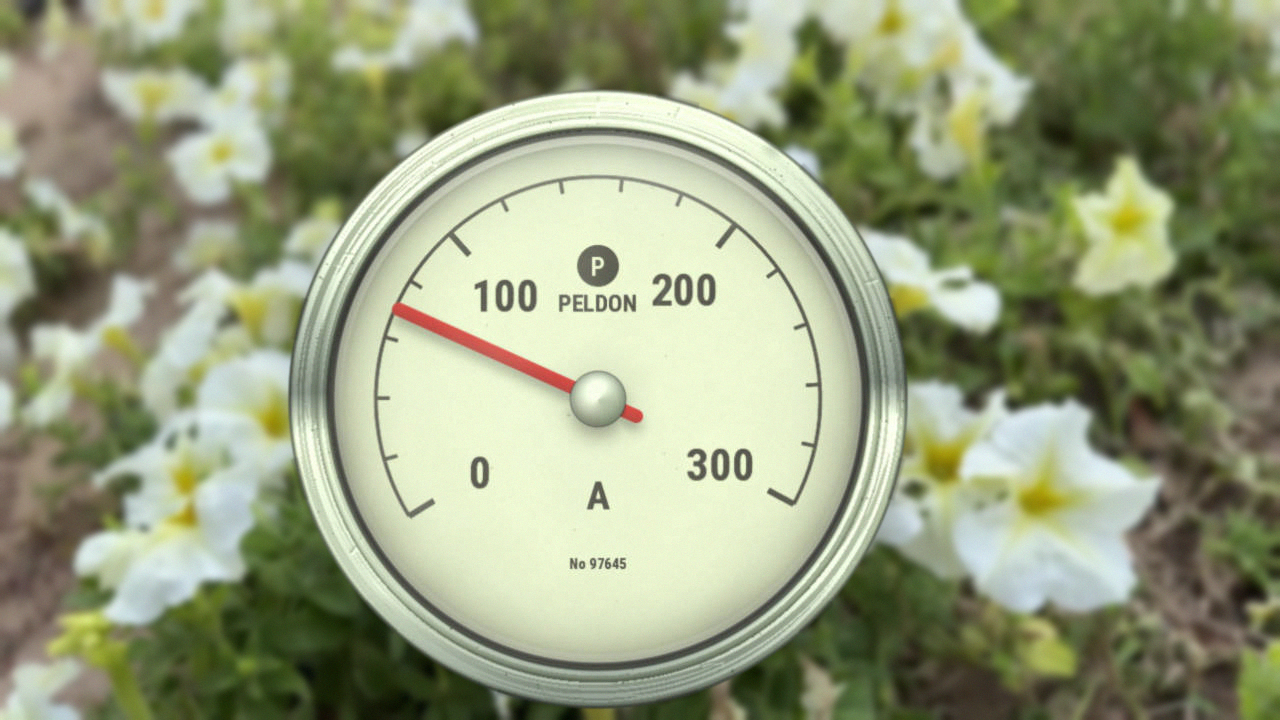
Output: 70A
